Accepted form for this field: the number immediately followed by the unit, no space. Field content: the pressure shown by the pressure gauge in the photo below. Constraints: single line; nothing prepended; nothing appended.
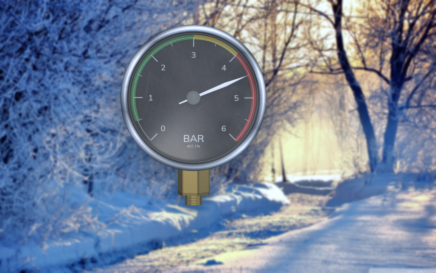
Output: 4.5bar
